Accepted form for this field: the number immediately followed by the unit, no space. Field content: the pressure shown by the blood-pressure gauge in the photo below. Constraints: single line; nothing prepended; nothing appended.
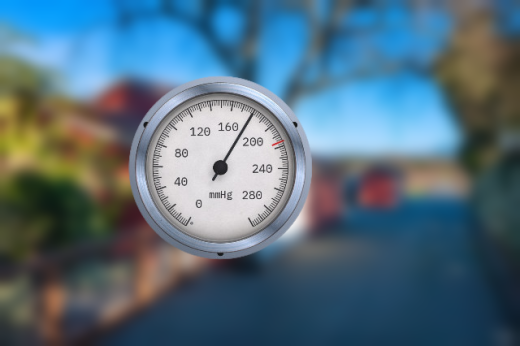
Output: 180mmHg
